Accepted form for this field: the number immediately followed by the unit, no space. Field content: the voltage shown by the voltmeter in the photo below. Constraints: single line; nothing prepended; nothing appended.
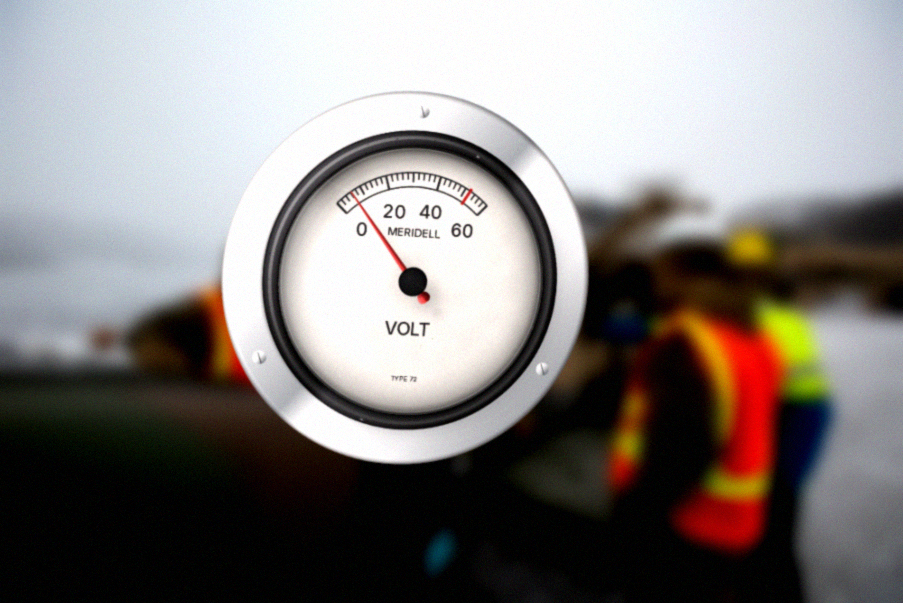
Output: 6V
